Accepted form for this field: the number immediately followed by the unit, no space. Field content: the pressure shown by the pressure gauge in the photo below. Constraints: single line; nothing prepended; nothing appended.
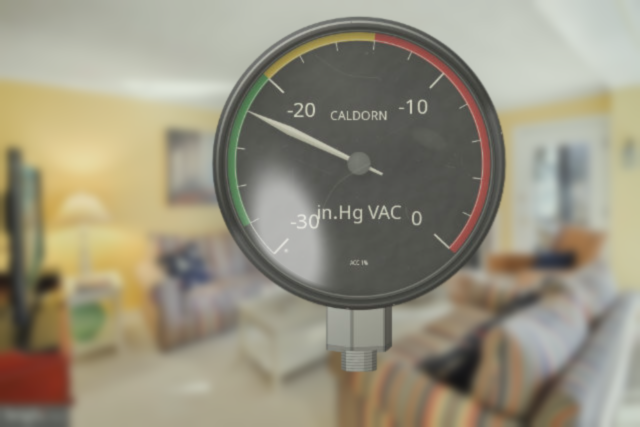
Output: -22inHg
